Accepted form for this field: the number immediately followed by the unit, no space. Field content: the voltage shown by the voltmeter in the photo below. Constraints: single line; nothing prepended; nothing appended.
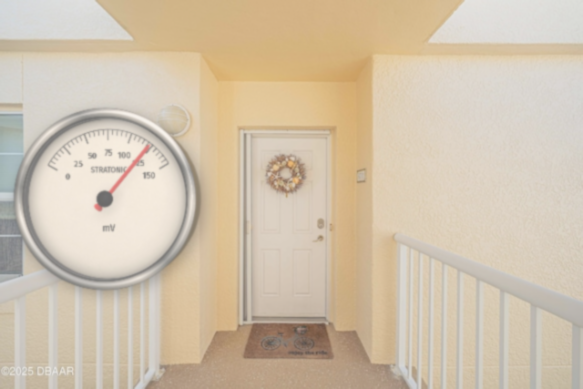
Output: 125mV
